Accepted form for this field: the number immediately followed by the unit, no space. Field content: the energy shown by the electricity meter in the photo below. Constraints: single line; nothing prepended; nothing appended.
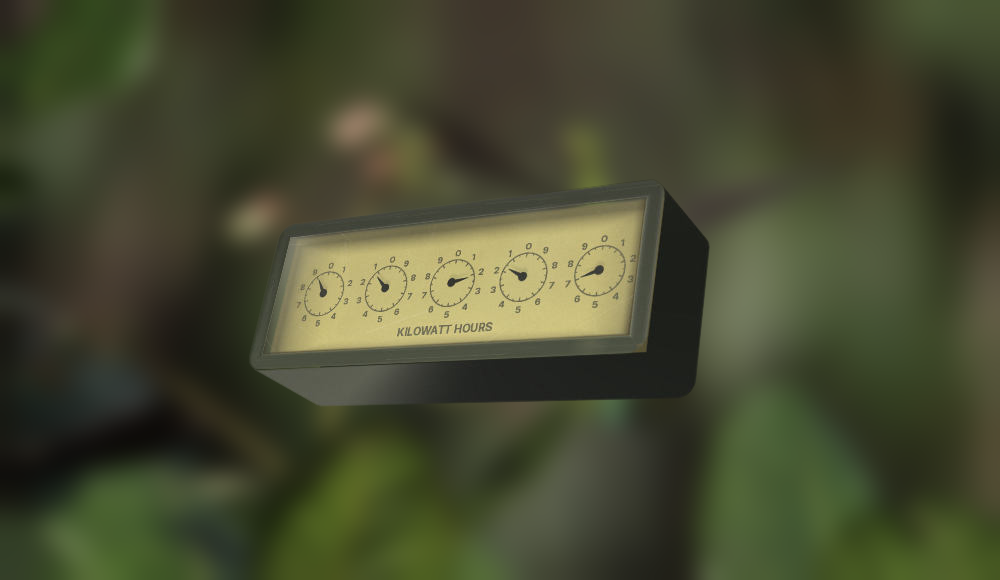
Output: 91217kWh
